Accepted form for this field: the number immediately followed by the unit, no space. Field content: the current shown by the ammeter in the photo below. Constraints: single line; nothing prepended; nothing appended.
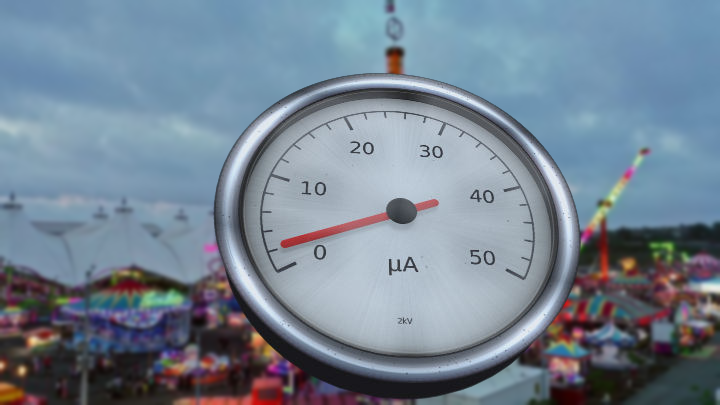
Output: 2µA
